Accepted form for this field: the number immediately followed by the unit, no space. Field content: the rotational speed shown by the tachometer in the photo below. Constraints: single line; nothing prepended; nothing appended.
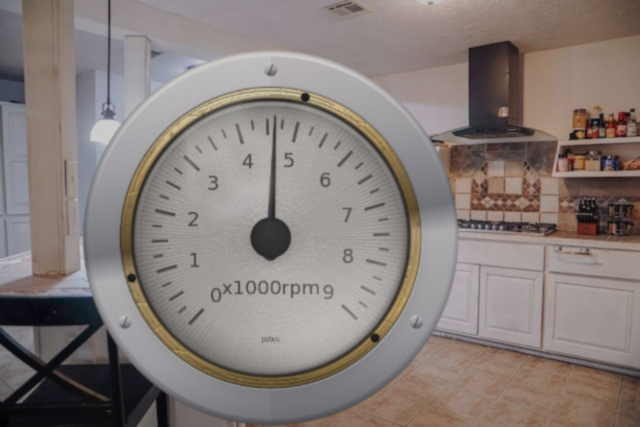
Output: 4625rpm
